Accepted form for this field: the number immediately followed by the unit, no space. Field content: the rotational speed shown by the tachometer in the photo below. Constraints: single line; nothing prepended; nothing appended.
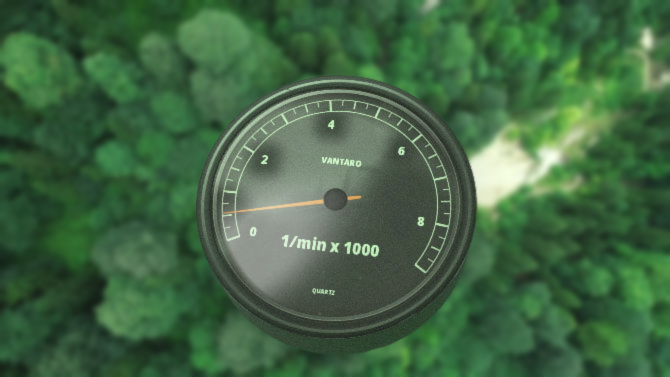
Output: 500rpm
